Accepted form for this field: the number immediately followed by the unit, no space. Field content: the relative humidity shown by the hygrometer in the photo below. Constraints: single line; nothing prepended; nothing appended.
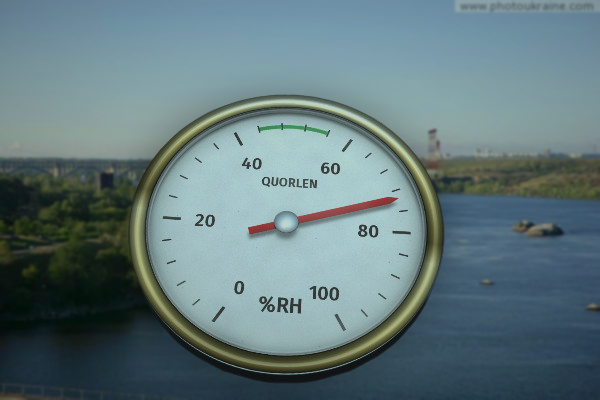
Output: 74%
